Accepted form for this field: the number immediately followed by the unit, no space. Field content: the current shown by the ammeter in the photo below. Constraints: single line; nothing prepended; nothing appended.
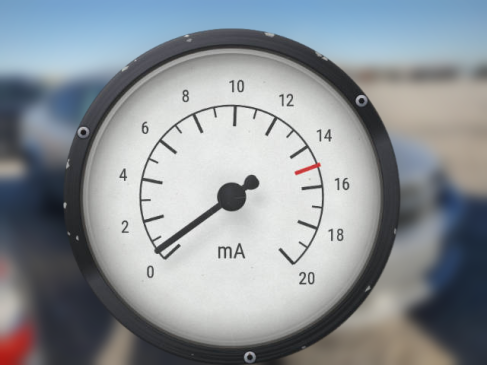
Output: 0.5mA
